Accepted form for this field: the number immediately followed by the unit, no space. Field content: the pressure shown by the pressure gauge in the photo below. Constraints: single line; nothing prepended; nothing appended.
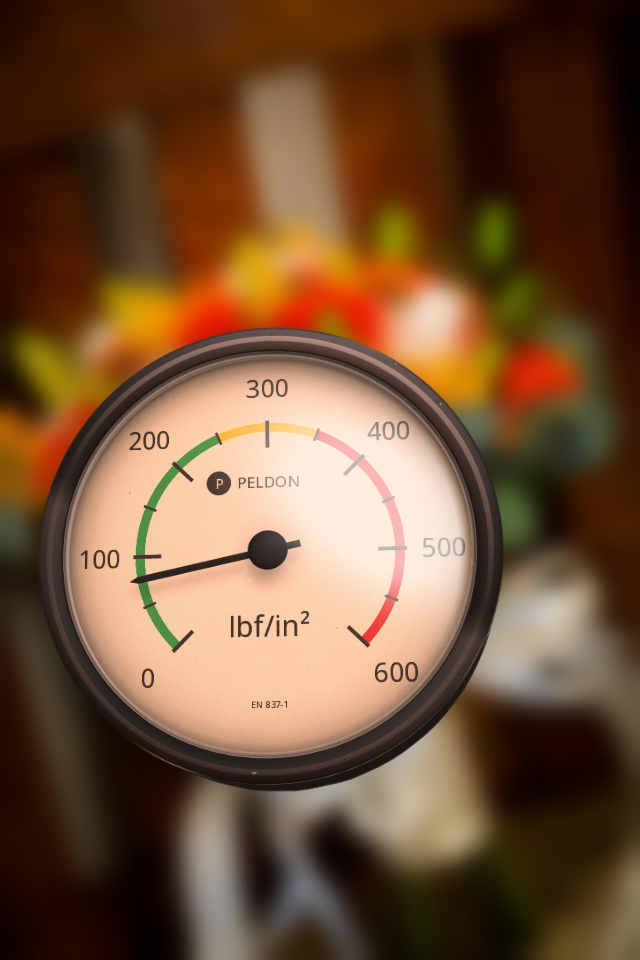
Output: 75psi
